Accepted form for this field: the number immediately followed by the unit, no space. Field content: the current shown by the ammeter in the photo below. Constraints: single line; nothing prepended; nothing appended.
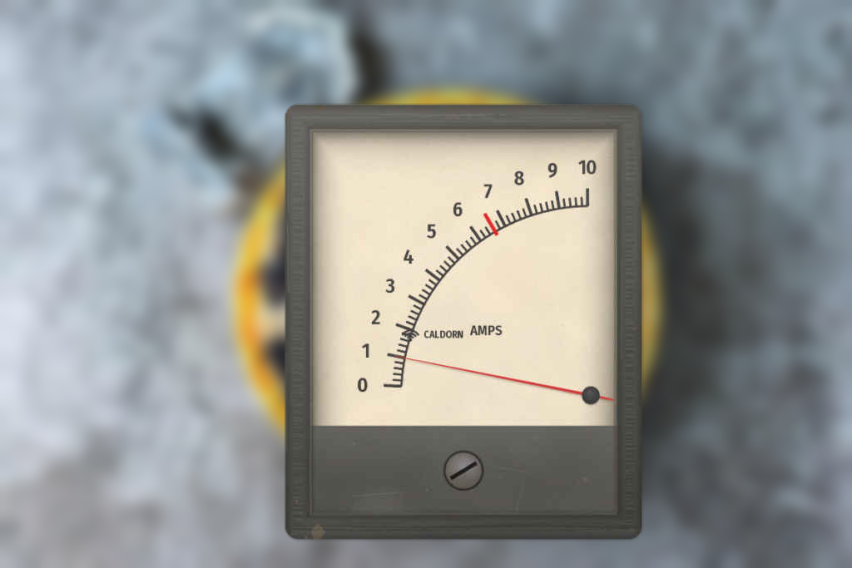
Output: 1A
